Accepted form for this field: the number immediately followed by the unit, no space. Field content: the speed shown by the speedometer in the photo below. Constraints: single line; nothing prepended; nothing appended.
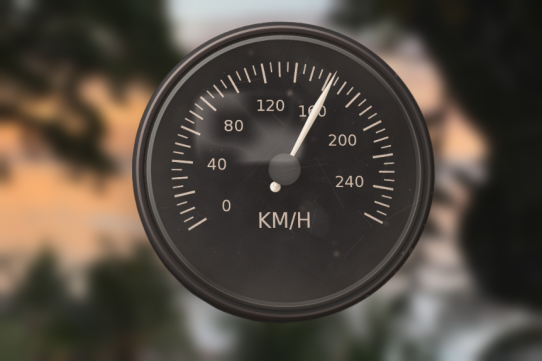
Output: 162.5km/h
